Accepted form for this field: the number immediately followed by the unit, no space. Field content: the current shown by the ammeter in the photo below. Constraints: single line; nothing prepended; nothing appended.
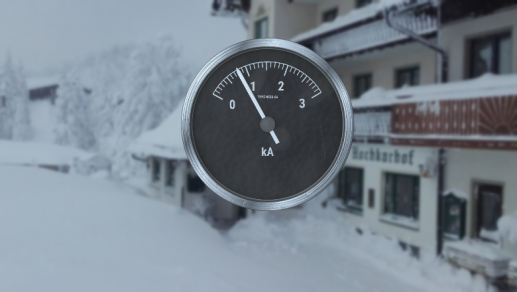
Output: 0.8kA
